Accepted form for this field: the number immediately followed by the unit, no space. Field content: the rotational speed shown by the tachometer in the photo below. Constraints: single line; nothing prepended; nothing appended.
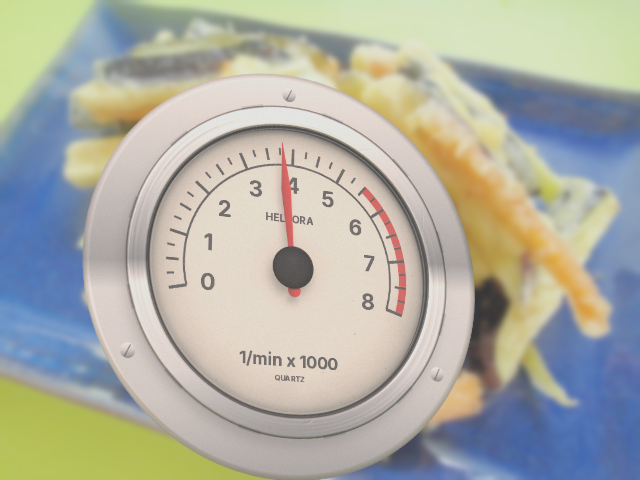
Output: 3750rpm
